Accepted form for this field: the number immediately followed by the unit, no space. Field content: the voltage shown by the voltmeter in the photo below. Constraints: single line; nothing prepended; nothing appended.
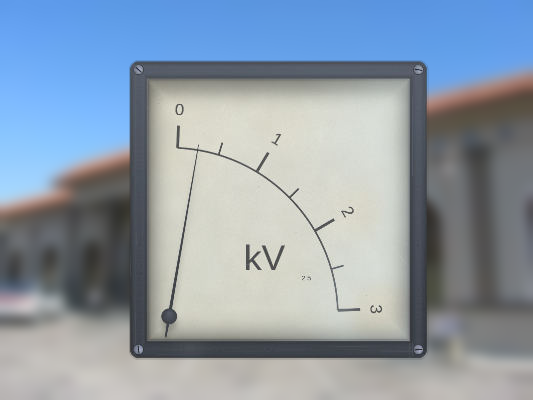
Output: 0.25kV
